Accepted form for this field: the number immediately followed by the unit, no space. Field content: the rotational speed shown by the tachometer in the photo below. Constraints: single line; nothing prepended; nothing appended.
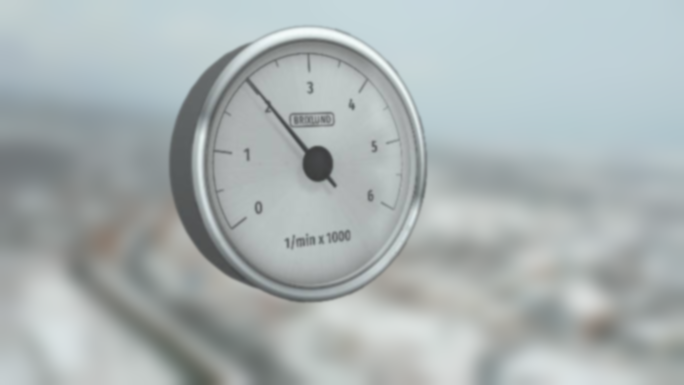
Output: 2000rpm
